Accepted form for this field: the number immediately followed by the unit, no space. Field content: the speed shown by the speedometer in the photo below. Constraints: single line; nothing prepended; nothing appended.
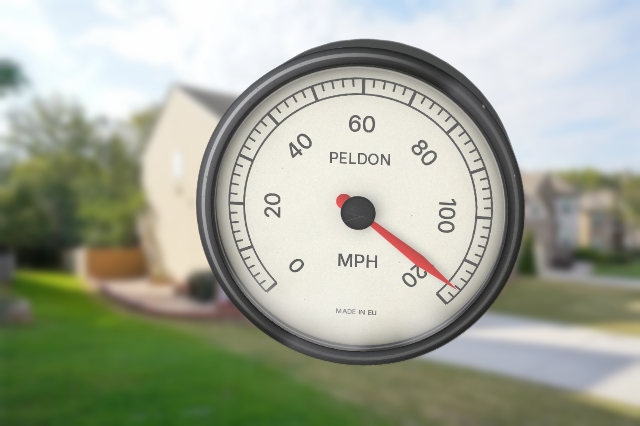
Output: 116mph
